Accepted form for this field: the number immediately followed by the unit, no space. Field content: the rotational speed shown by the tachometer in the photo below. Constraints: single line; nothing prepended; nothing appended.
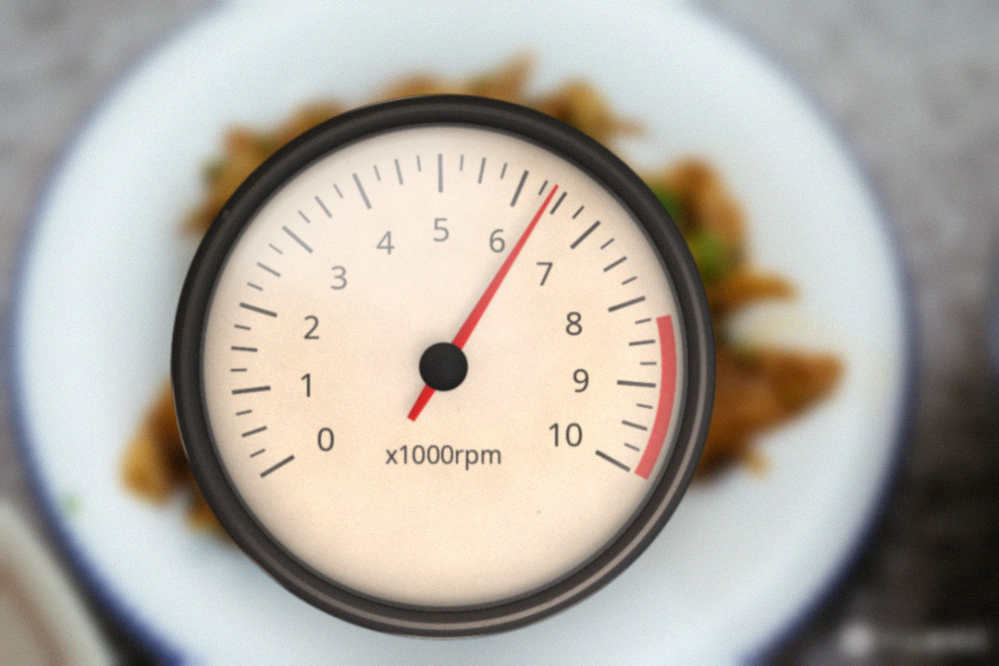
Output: 6375rpm
